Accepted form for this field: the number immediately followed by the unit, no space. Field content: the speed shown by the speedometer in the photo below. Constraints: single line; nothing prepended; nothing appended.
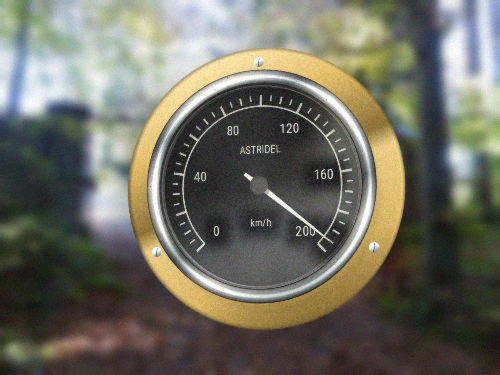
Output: 195km/h
